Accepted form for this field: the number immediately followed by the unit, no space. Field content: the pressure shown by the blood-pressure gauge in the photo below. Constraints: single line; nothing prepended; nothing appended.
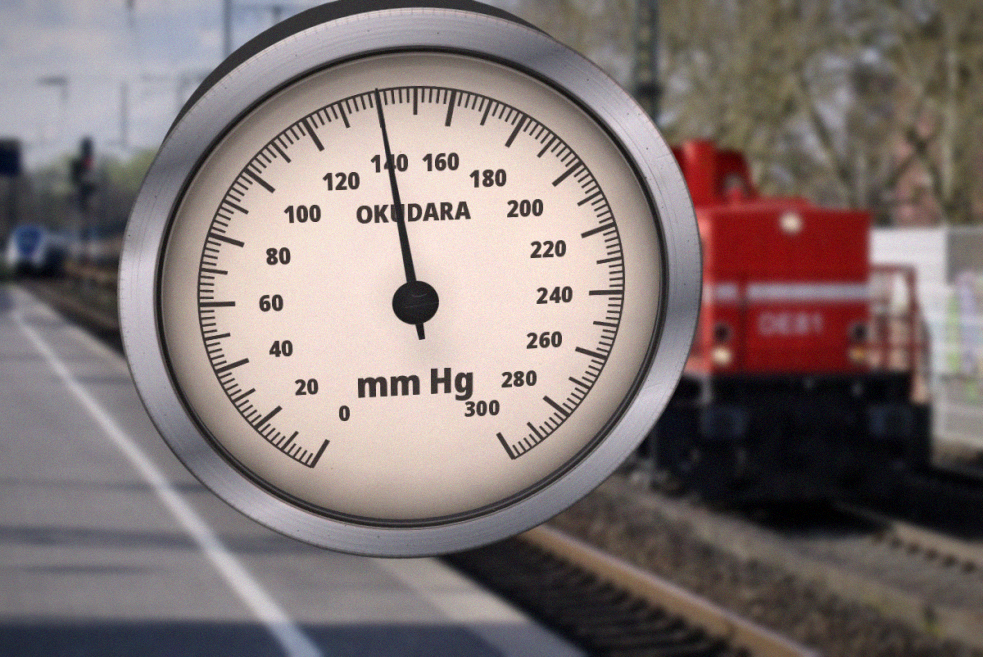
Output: 140mmHg
